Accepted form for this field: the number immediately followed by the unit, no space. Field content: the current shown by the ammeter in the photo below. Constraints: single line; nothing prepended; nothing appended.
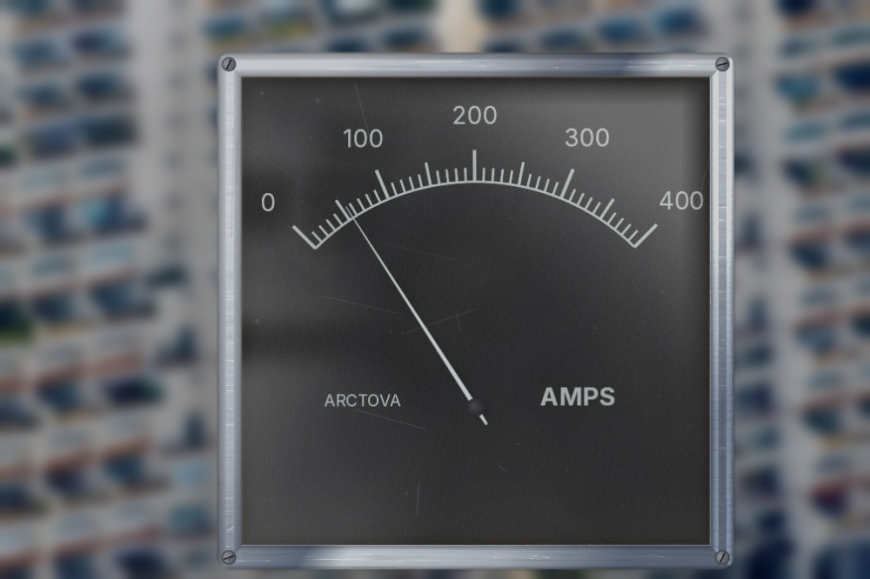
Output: 55A
